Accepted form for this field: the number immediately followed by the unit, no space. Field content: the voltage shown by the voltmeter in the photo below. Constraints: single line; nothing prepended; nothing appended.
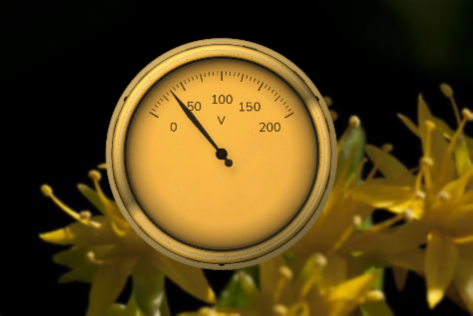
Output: 35V
